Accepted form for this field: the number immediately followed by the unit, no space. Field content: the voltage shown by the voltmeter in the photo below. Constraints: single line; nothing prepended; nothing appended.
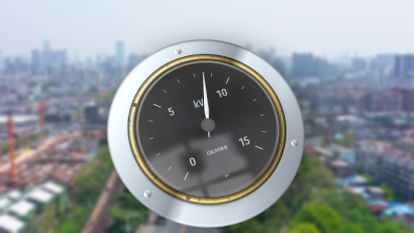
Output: 8.5kV
